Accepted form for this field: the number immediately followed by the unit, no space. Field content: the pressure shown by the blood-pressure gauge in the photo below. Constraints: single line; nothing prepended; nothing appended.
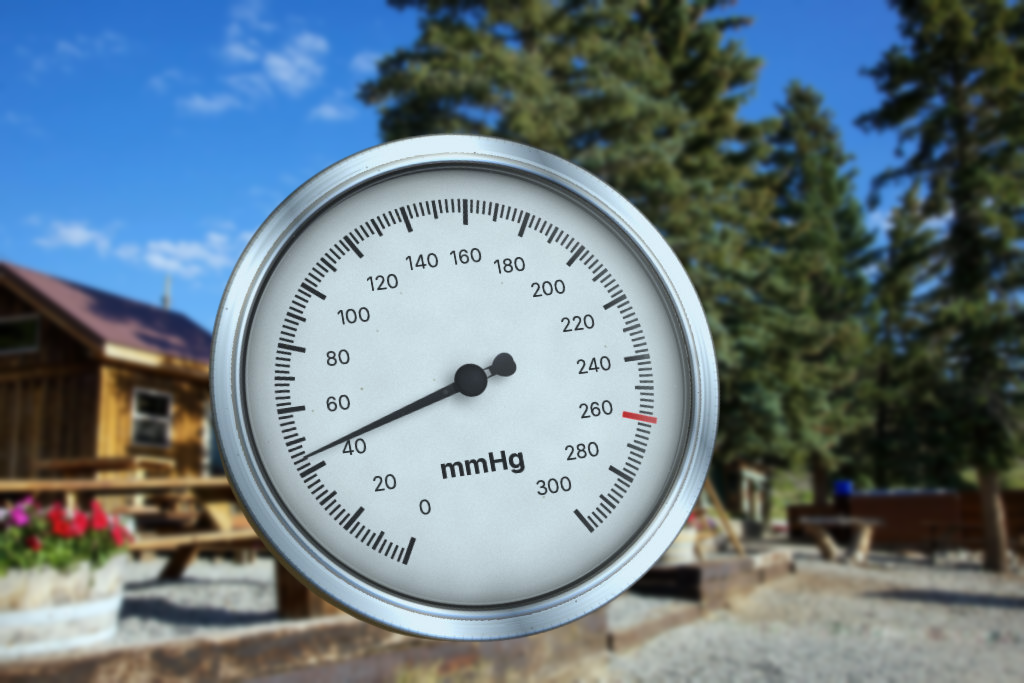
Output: 44mmHg
